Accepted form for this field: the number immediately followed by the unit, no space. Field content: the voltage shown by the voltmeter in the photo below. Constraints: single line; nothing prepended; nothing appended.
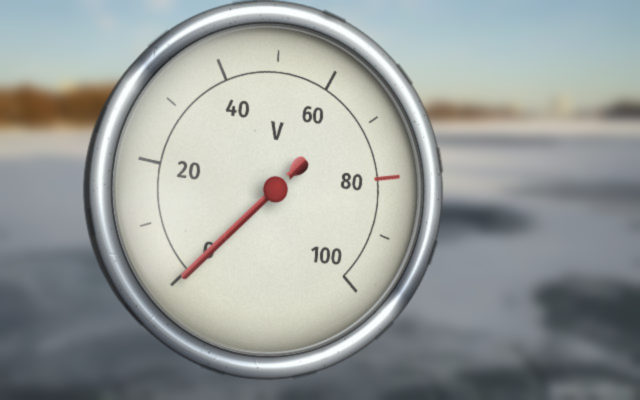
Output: 0V
